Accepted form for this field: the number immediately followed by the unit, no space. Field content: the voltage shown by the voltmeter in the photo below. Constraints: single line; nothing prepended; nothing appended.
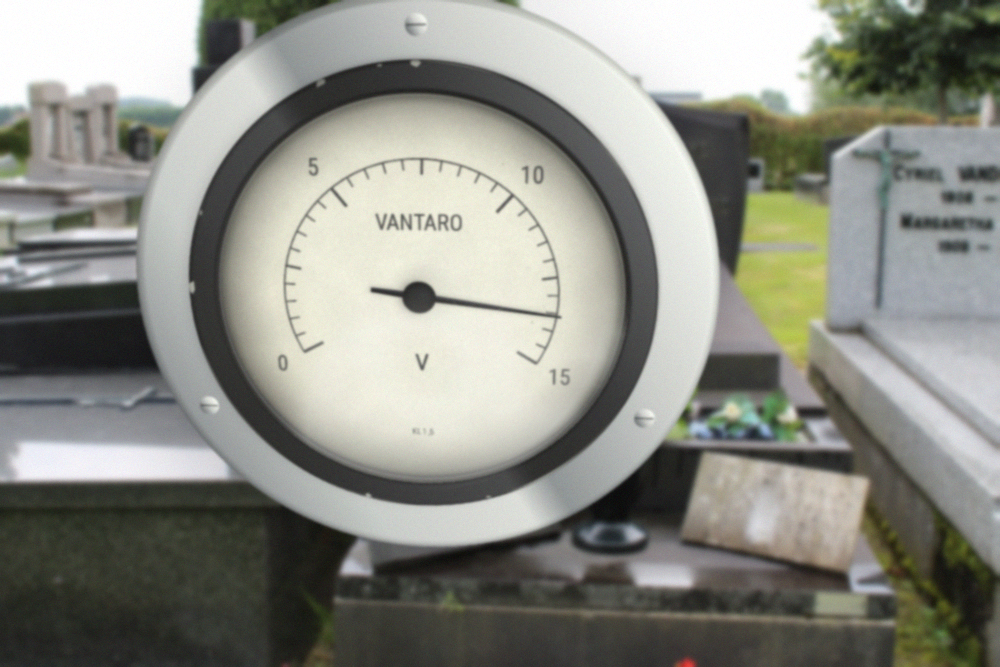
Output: 13.5V
